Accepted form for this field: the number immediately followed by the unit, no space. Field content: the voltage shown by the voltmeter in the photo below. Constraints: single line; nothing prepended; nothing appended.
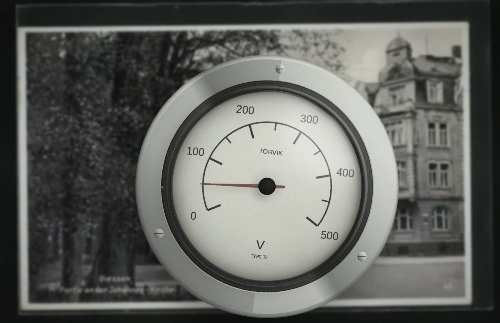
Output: 50V
